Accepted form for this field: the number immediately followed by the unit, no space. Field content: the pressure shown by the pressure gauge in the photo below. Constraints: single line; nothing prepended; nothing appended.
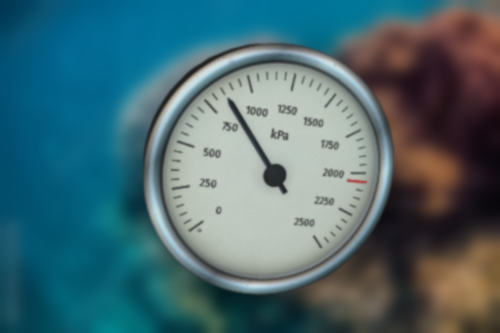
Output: 850kPa
